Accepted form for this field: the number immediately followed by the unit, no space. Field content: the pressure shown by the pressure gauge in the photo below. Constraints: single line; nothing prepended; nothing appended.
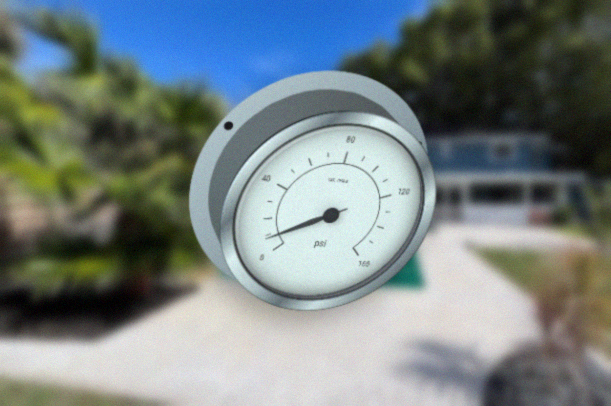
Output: 10psi
